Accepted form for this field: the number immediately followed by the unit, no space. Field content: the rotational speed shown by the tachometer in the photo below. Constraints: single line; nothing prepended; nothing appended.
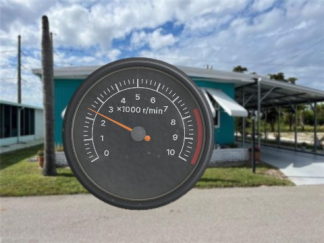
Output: 2400rpm
